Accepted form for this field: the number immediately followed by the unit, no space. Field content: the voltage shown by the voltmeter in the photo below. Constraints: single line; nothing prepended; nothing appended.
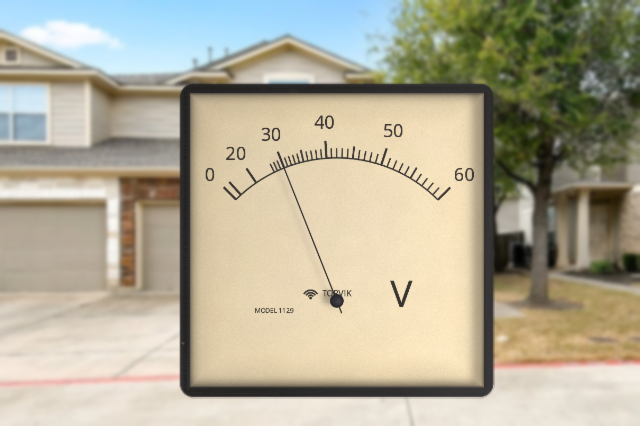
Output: 30V
